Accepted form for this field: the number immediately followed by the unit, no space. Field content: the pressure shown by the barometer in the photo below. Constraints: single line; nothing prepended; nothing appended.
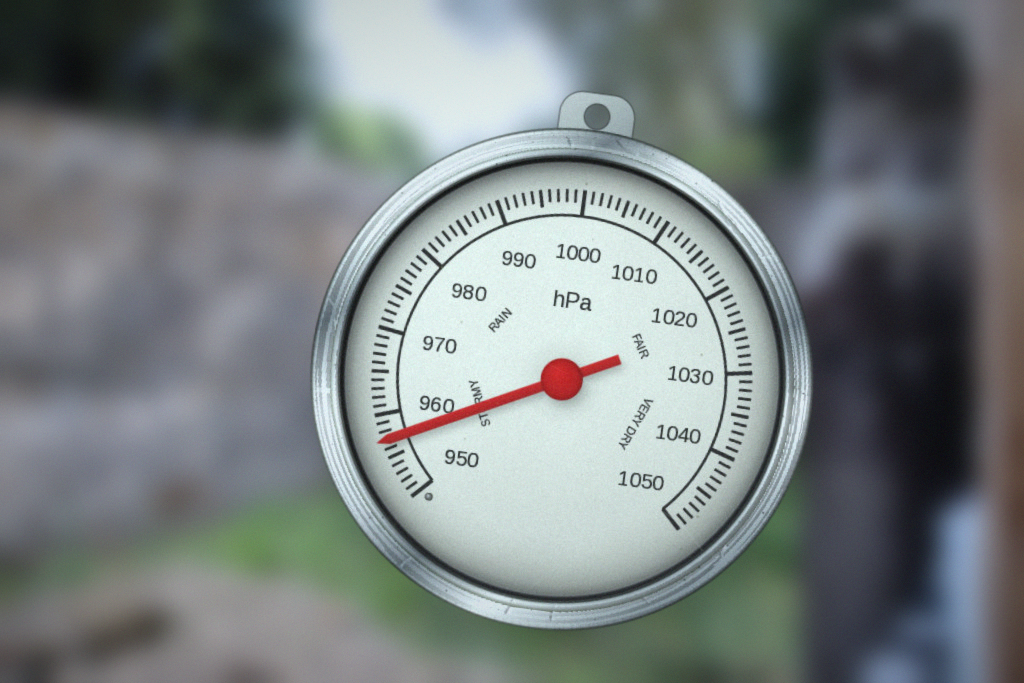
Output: 957hPa
